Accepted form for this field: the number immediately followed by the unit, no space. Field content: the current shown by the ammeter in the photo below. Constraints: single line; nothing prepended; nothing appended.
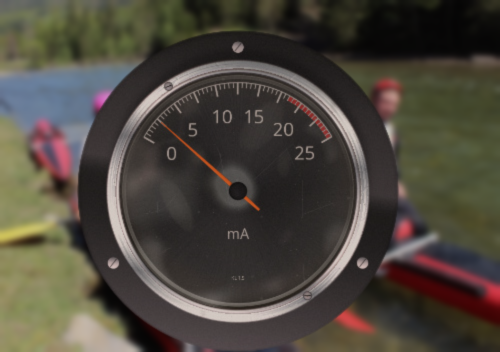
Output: 2.5mA
